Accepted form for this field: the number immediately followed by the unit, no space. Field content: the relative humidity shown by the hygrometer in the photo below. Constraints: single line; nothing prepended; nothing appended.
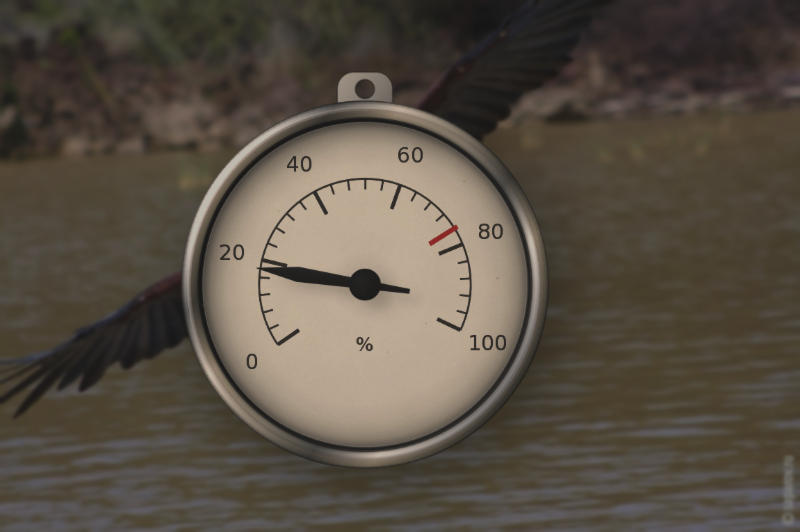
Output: 18%
